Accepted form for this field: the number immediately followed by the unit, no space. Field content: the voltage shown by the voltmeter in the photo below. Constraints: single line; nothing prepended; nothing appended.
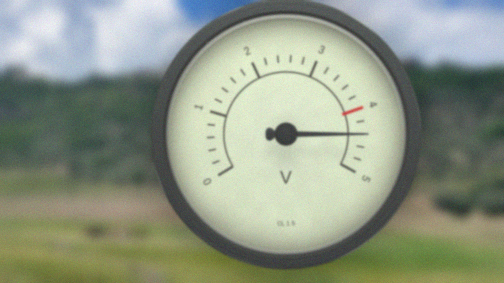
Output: 4.4V
